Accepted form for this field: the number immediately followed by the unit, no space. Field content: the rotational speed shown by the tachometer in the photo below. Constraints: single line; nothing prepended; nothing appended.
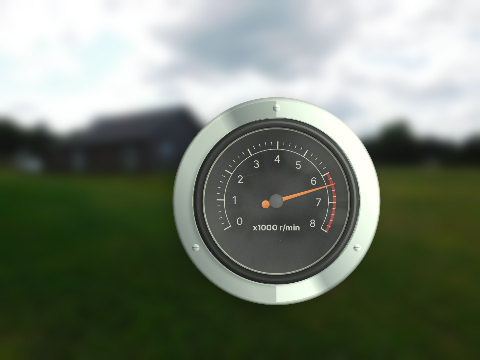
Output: 6400rpm
